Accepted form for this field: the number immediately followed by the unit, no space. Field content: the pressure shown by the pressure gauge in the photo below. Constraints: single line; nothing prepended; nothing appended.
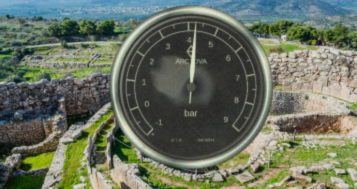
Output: 4.25bar
